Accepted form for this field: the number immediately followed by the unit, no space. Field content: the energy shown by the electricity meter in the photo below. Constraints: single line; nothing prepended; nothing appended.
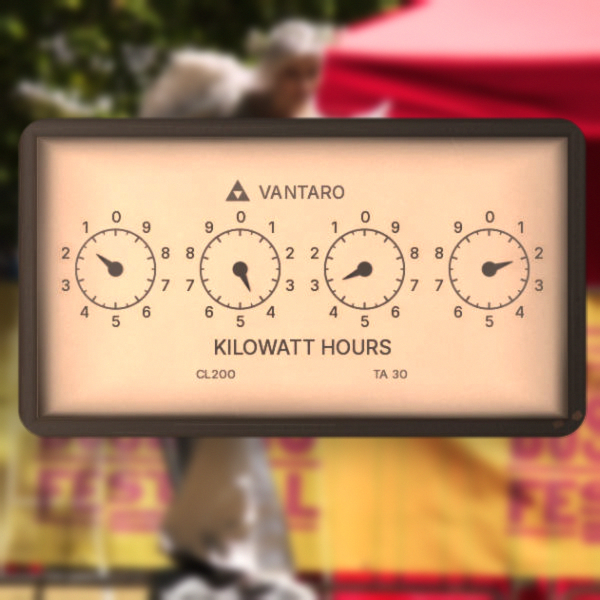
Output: 1432kWh
